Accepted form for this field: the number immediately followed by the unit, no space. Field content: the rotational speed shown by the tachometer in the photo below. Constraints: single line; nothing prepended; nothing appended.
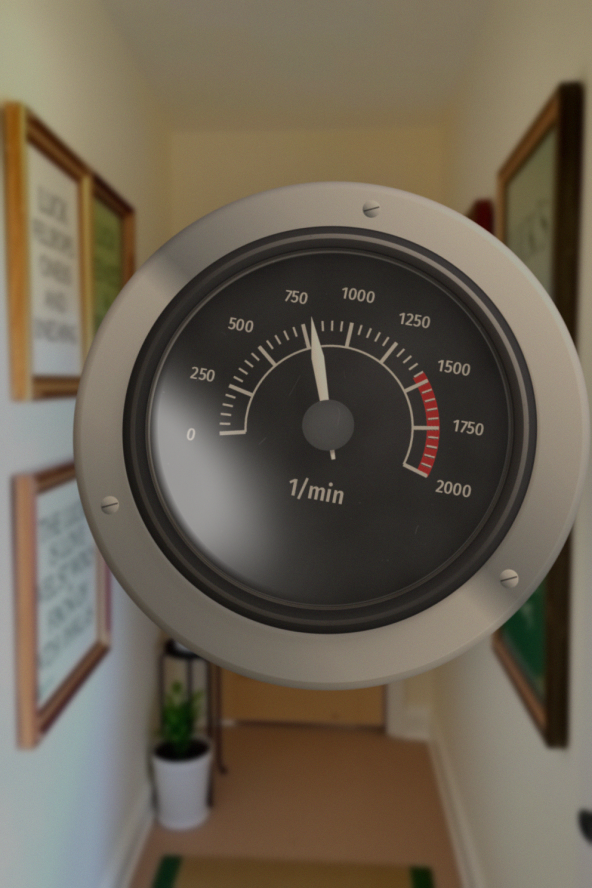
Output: 800rpm
